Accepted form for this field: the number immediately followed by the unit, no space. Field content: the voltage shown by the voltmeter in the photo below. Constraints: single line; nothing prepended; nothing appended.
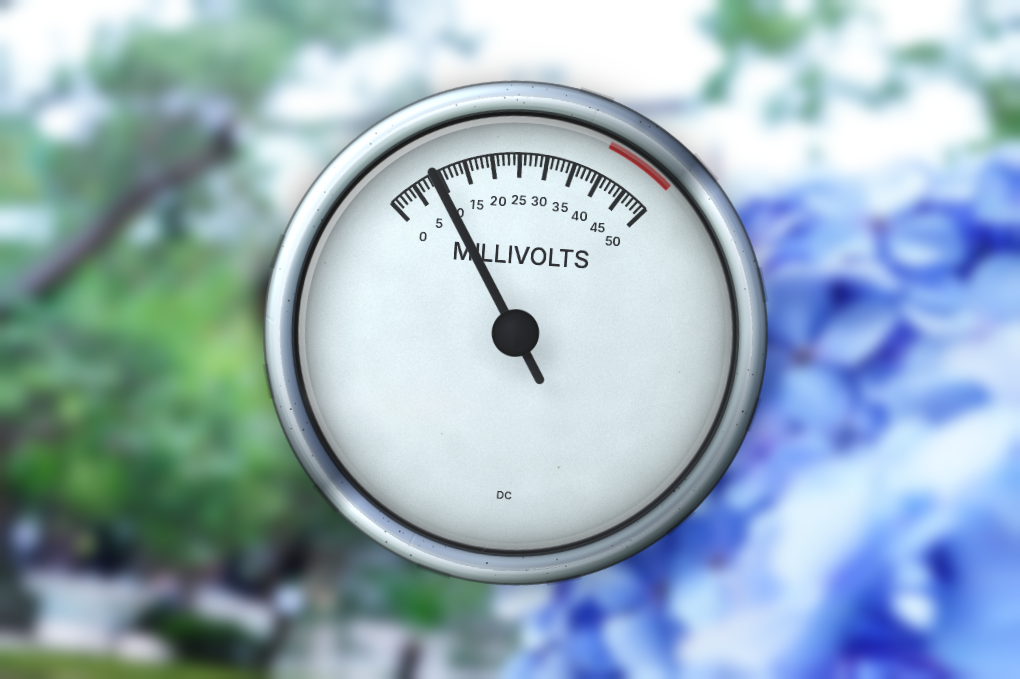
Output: 9mV
